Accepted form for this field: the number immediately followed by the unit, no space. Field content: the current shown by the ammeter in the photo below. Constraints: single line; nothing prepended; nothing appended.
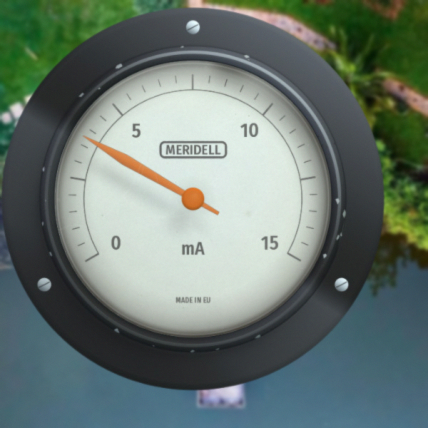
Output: 3.75mA
